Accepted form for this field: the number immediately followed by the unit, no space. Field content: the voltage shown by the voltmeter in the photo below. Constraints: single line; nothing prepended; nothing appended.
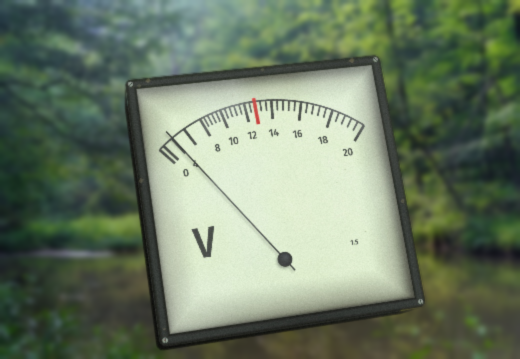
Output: 4V
